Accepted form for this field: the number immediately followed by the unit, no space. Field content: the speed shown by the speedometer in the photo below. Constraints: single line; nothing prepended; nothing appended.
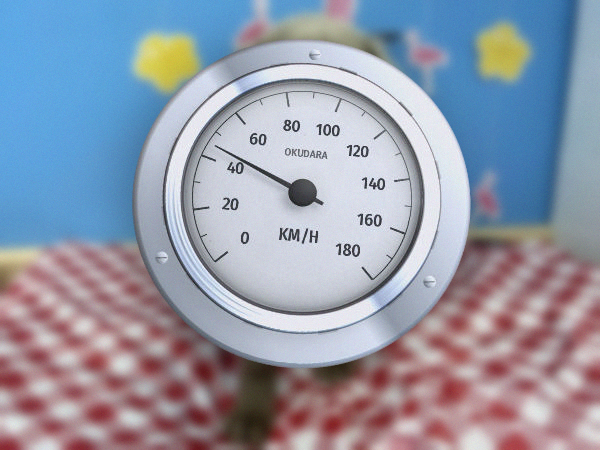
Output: 45km/h
